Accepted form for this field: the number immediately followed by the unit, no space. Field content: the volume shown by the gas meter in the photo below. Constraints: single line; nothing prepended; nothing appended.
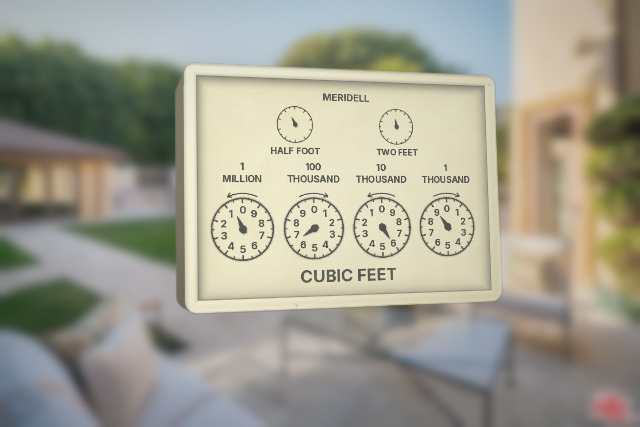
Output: 65900ft³
